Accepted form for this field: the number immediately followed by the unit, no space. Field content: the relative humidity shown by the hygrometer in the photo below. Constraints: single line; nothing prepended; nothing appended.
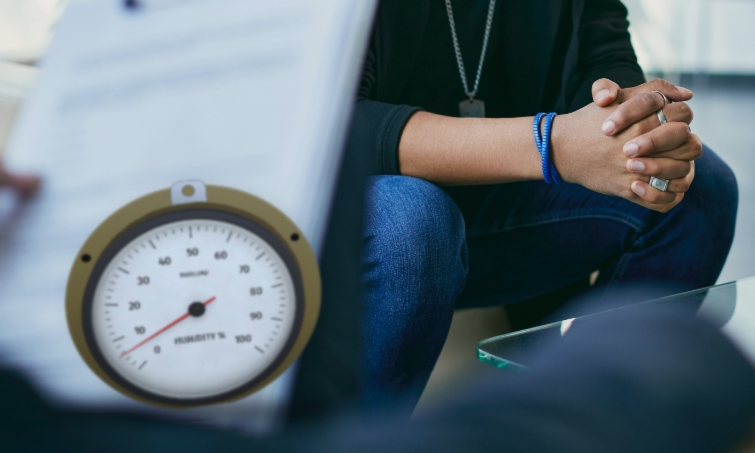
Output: 6%
